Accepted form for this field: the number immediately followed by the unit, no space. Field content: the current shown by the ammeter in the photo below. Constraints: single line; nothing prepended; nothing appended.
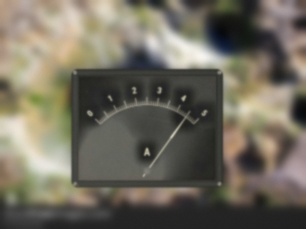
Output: 4.5A
